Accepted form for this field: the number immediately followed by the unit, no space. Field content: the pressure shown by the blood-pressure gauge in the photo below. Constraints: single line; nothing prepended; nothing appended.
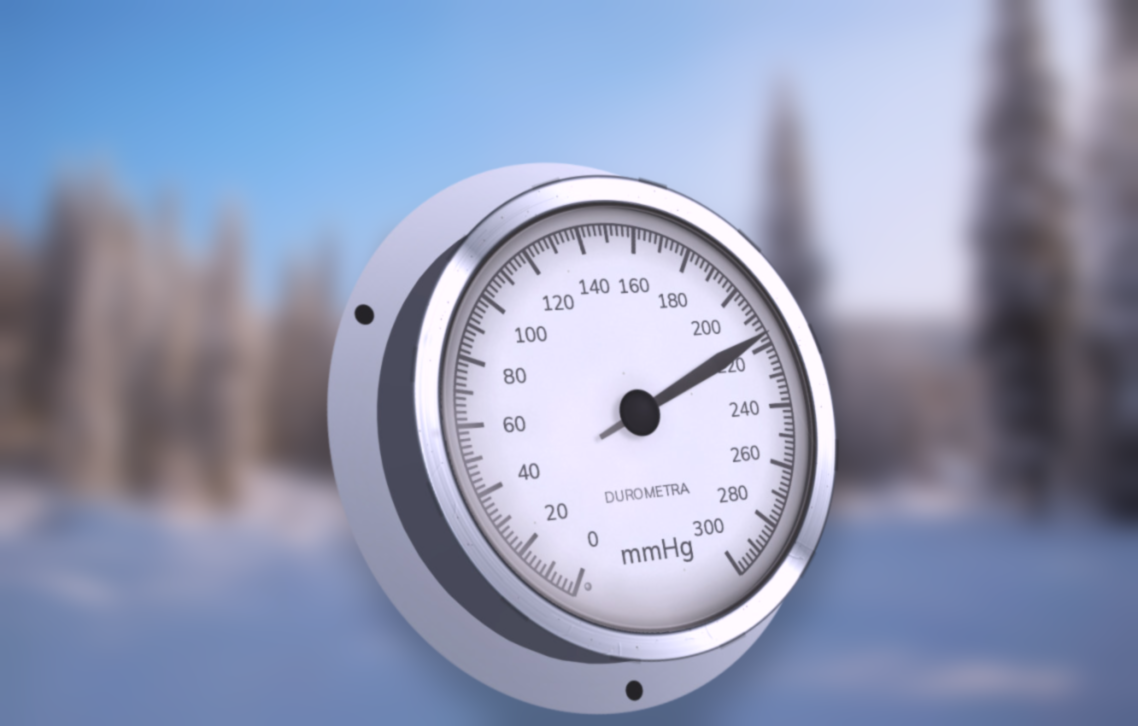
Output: 216mmHg
